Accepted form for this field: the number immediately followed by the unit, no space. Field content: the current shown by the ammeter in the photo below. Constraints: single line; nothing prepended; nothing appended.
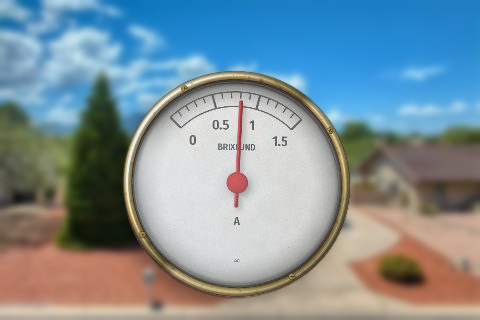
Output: 0.8A
